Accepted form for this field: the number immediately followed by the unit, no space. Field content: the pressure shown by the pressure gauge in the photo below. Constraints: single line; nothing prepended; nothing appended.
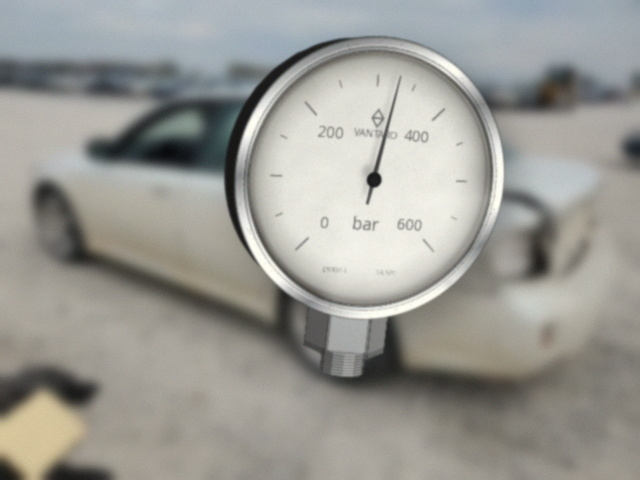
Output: 325bar
